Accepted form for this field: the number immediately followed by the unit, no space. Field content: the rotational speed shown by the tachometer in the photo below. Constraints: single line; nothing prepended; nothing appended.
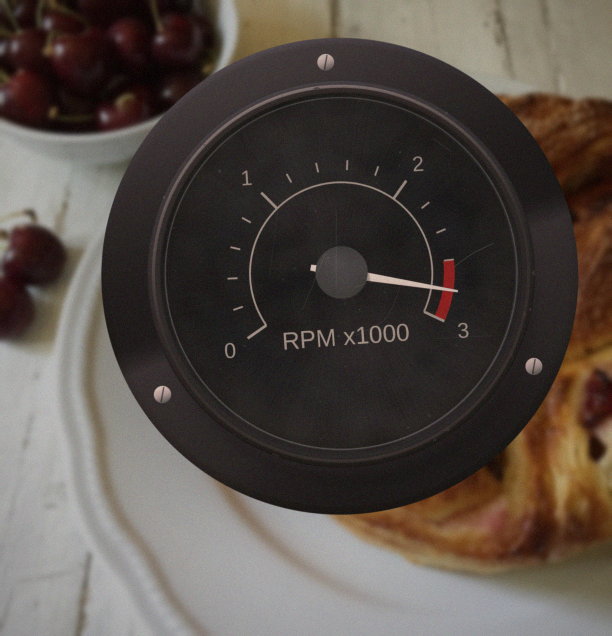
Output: 2800rpm
